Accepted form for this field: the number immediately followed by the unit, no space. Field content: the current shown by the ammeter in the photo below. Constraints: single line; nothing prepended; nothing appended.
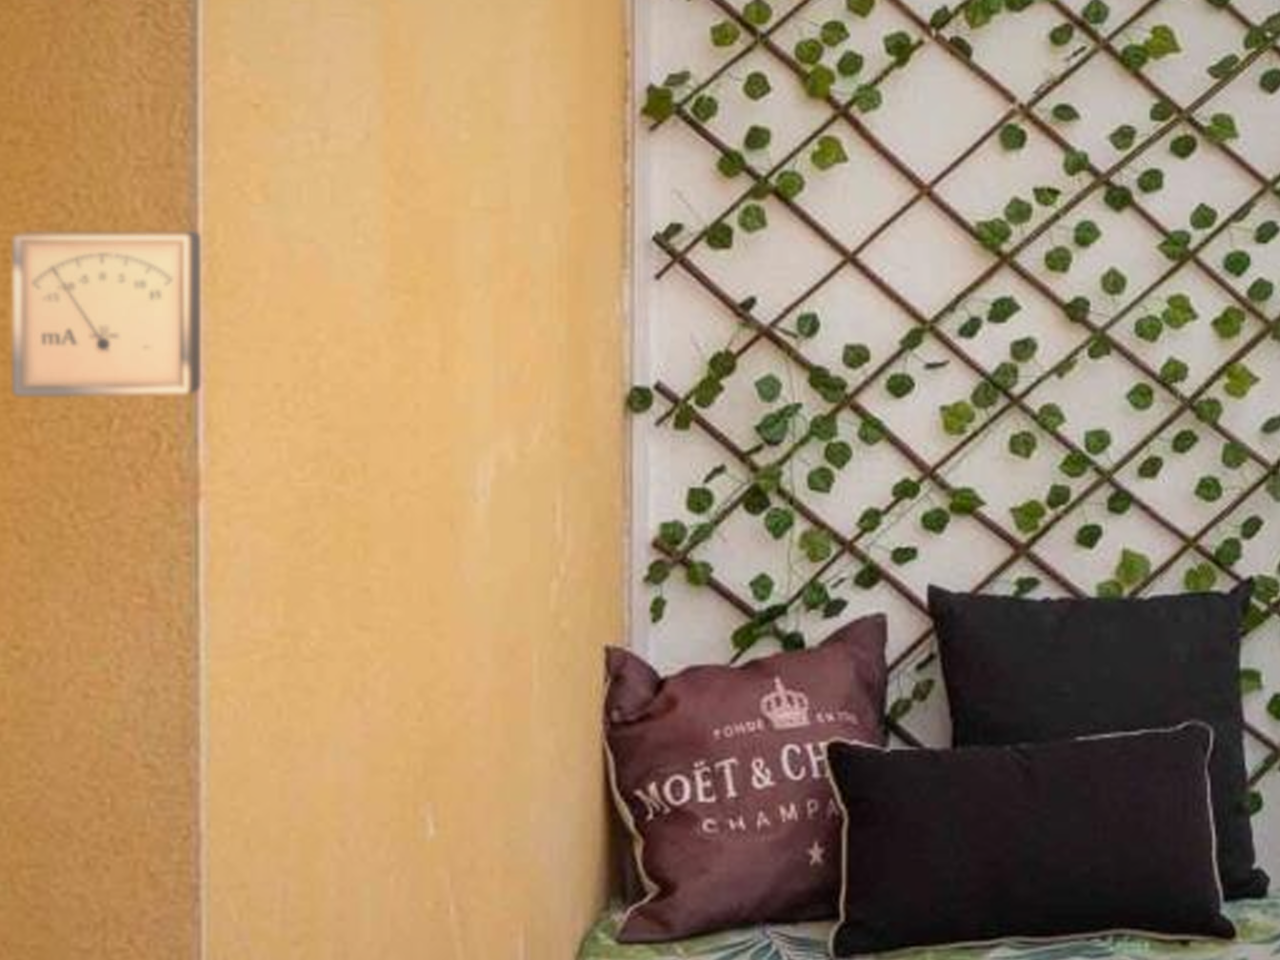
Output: -10mA
